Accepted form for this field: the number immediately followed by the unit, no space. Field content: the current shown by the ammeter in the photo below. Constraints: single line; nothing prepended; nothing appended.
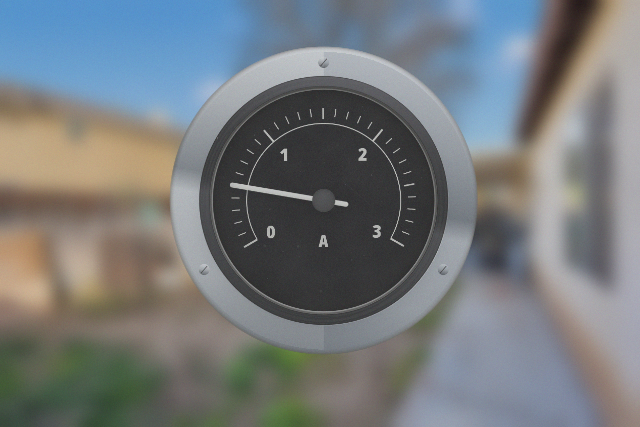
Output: 0.5A
